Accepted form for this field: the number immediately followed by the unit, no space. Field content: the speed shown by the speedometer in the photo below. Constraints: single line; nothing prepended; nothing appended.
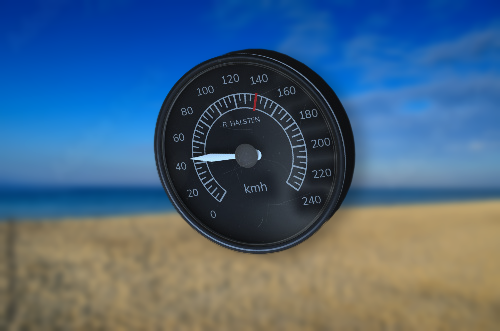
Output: 45km/h
